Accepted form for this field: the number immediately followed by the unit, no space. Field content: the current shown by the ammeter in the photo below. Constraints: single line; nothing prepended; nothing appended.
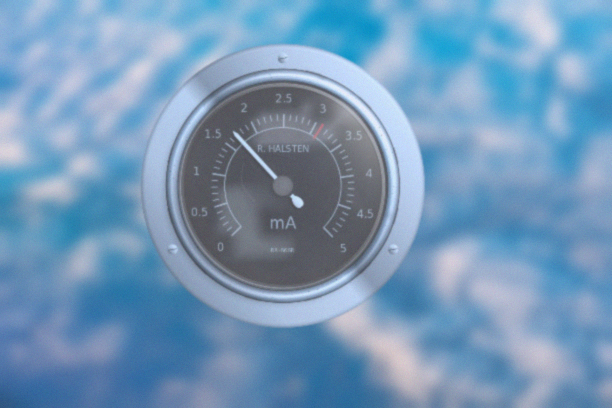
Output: 1.7mA
